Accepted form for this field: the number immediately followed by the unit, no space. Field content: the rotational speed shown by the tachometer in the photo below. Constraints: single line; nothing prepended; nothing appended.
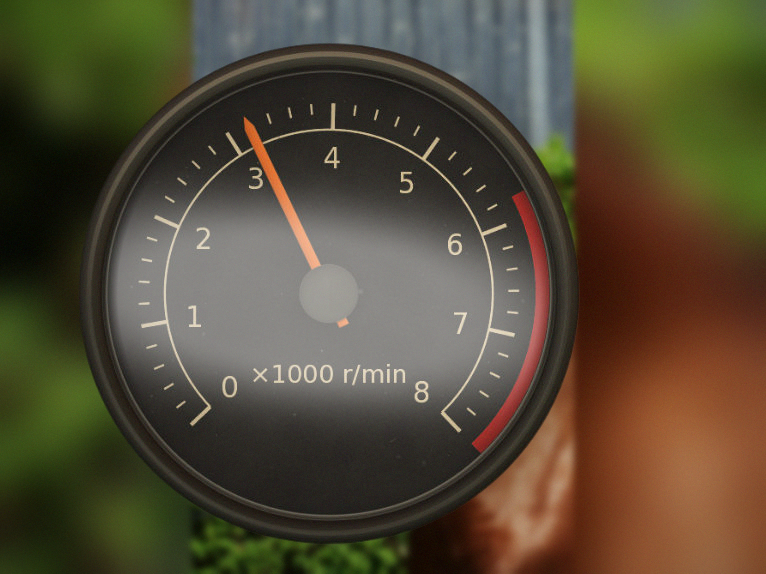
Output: 3200rpm
